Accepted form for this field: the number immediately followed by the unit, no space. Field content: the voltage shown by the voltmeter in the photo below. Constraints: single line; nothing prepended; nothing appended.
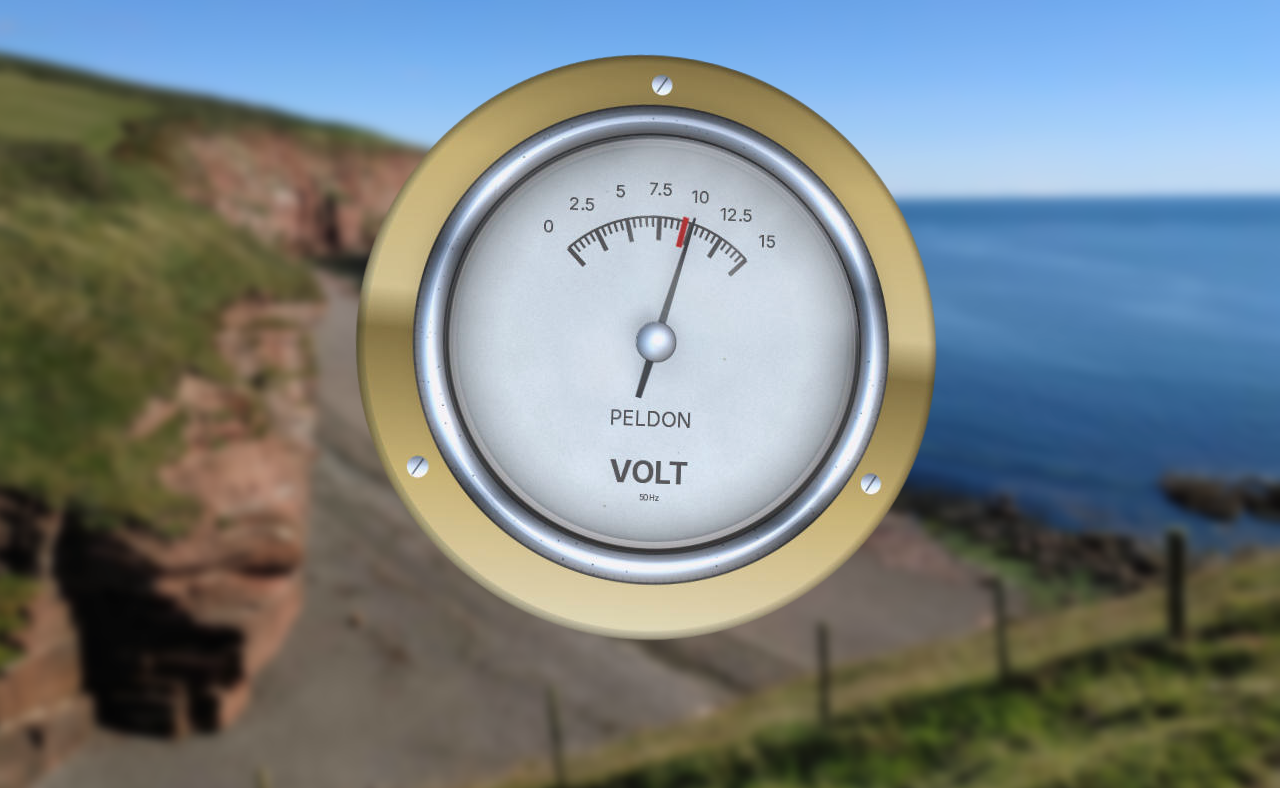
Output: 10V
